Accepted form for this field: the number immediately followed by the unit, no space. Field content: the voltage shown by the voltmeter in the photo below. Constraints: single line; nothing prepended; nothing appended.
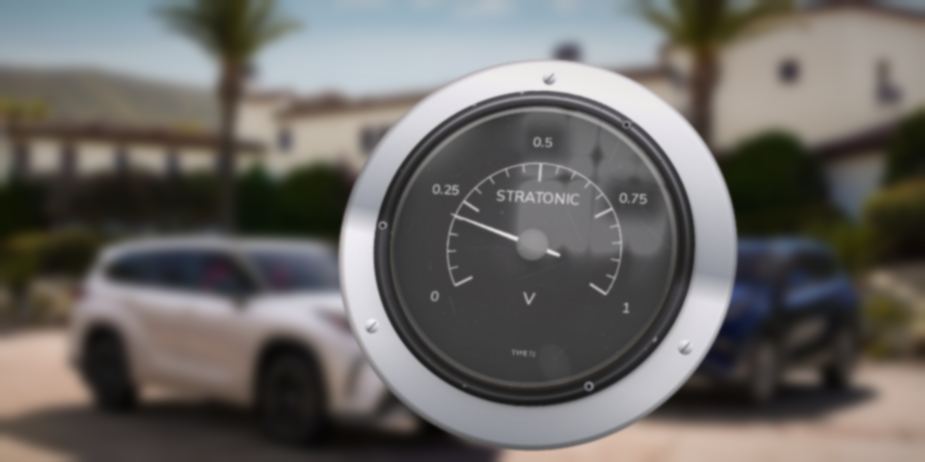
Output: 0.2V
